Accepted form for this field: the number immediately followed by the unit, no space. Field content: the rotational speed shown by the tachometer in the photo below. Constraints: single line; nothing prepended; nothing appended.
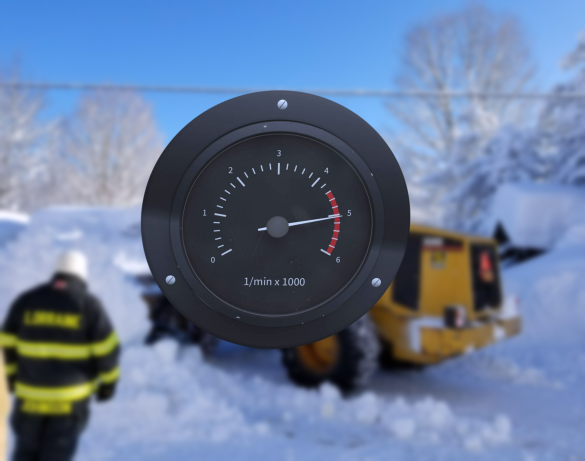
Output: 5000rpm
